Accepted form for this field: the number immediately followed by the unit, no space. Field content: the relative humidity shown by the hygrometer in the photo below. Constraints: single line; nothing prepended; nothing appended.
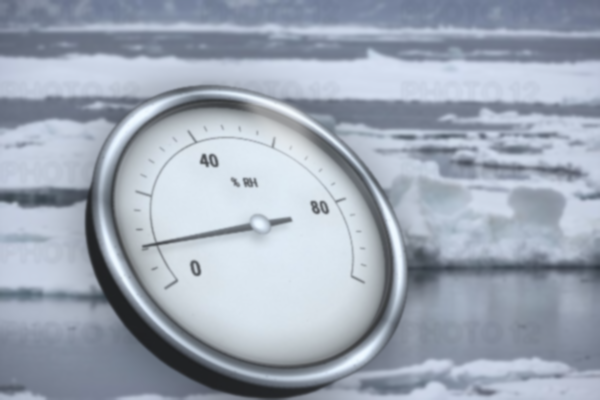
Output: 8%
